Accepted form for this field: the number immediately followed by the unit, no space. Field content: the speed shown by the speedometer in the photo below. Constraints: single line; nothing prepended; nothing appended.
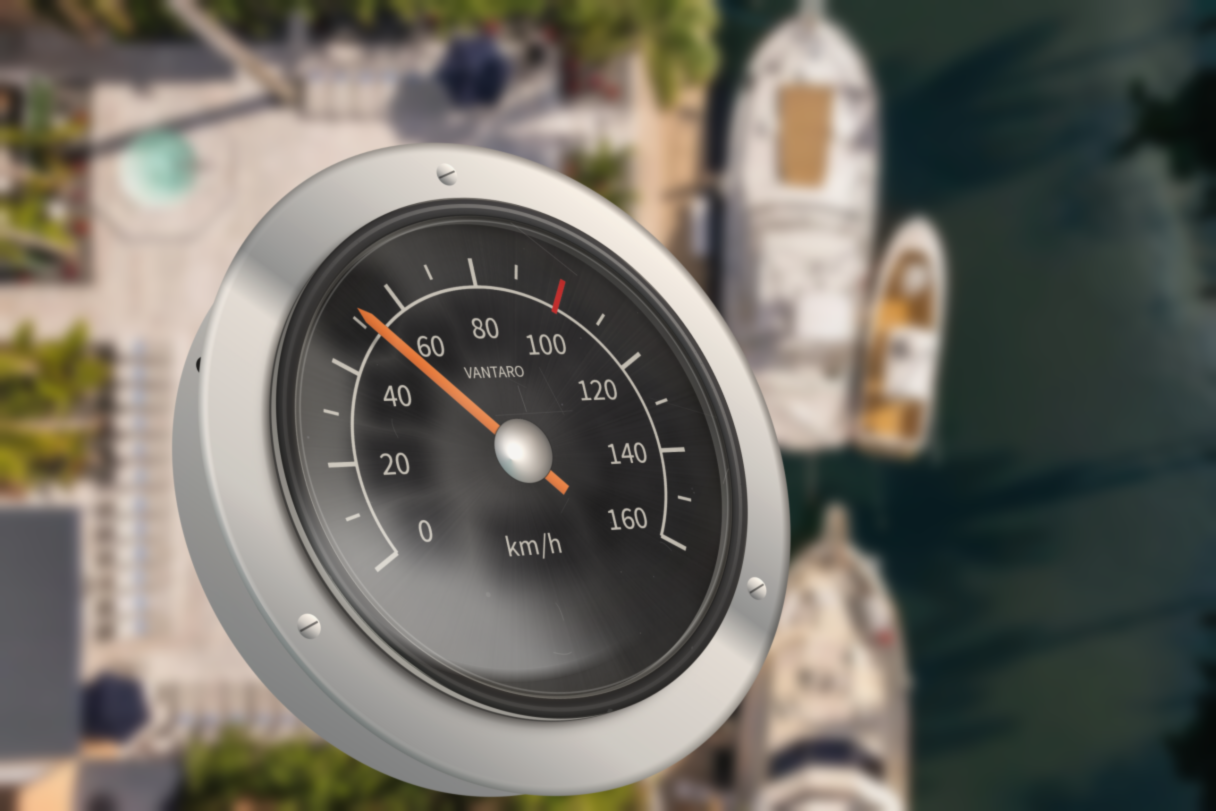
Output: 50km/h
